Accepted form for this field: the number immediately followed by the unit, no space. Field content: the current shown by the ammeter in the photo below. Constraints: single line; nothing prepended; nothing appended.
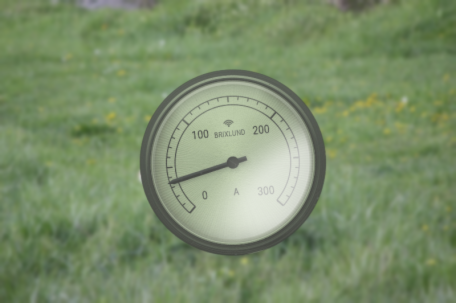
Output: 35A
